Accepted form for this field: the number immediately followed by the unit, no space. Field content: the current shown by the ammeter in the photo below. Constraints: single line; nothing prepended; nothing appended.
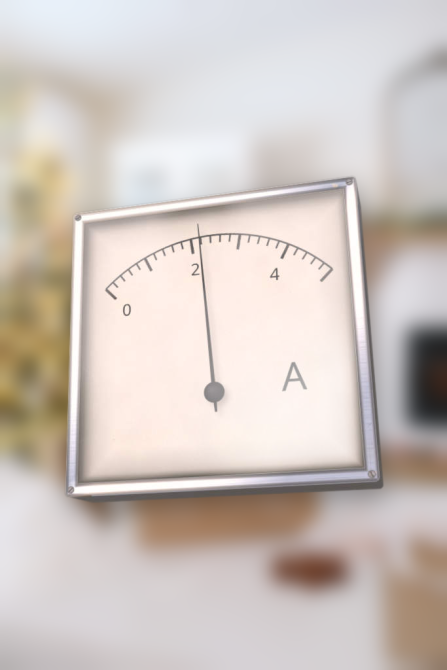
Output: 2.2A
